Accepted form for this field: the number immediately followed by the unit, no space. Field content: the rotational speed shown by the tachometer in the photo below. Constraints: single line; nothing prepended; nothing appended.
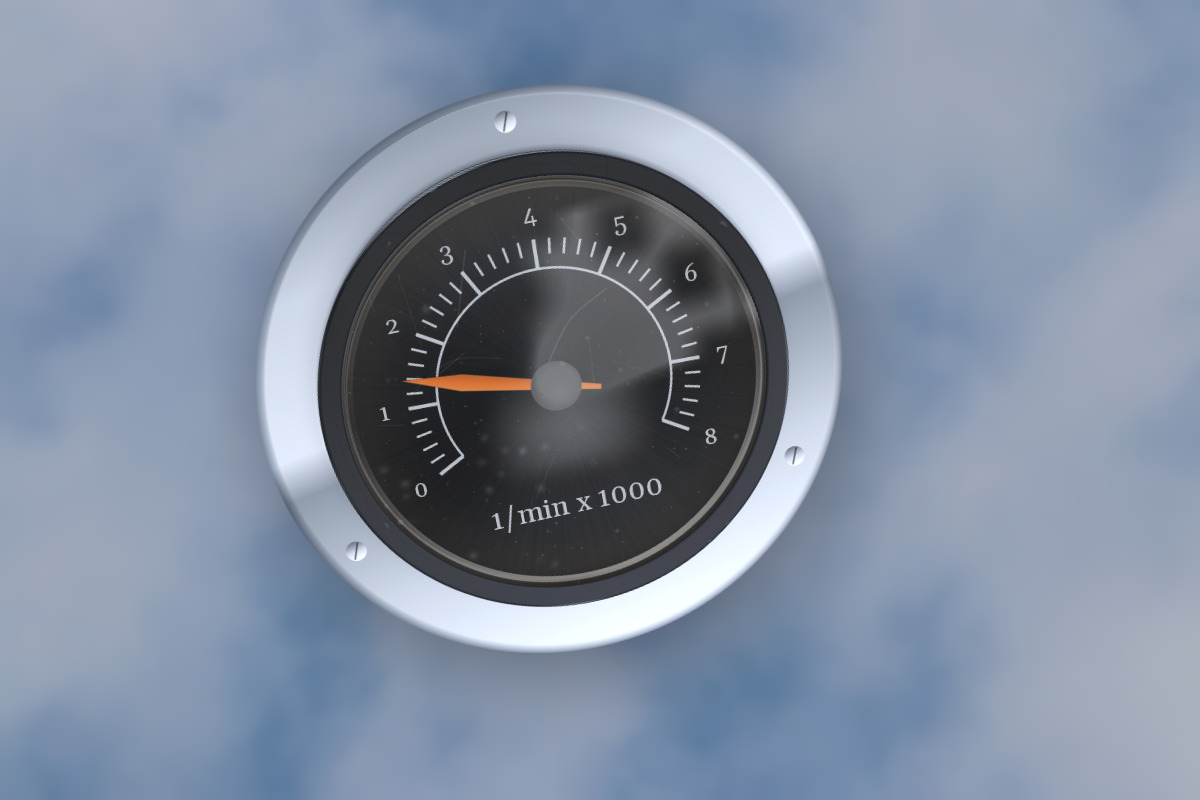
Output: 1400rpm
